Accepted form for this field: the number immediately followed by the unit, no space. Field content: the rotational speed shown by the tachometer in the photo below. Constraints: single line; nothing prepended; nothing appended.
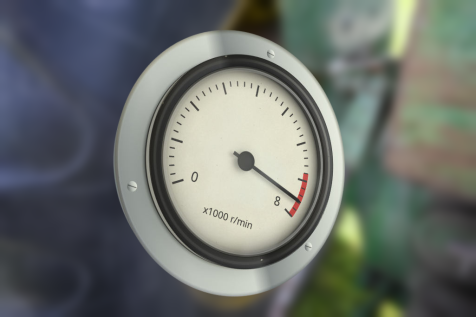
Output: 7600rpm
